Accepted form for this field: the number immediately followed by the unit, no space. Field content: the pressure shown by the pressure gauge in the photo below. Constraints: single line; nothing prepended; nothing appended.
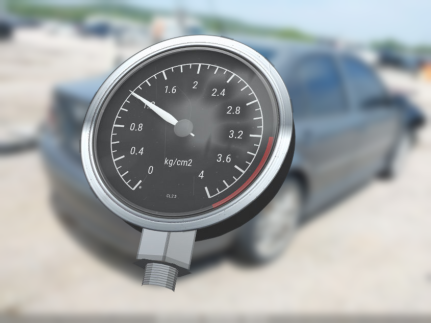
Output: 1.2kg/cm²
